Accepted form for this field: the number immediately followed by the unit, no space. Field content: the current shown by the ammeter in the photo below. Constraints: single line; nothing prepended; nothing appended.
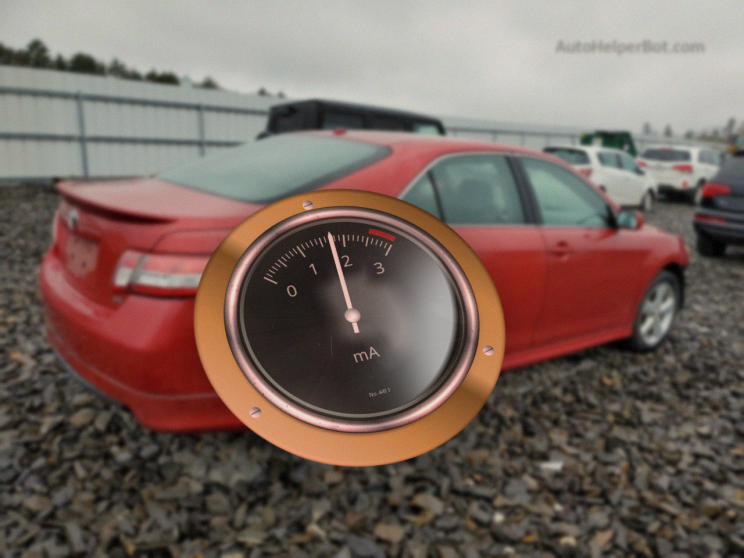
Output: 1.7mA
